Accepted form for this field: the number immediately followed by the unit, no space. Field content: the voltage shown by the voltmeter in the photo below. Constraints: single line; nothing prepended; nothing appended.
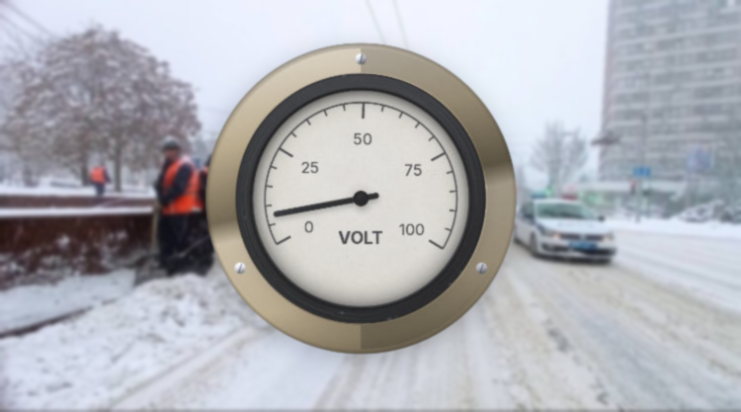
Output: 7.5V
